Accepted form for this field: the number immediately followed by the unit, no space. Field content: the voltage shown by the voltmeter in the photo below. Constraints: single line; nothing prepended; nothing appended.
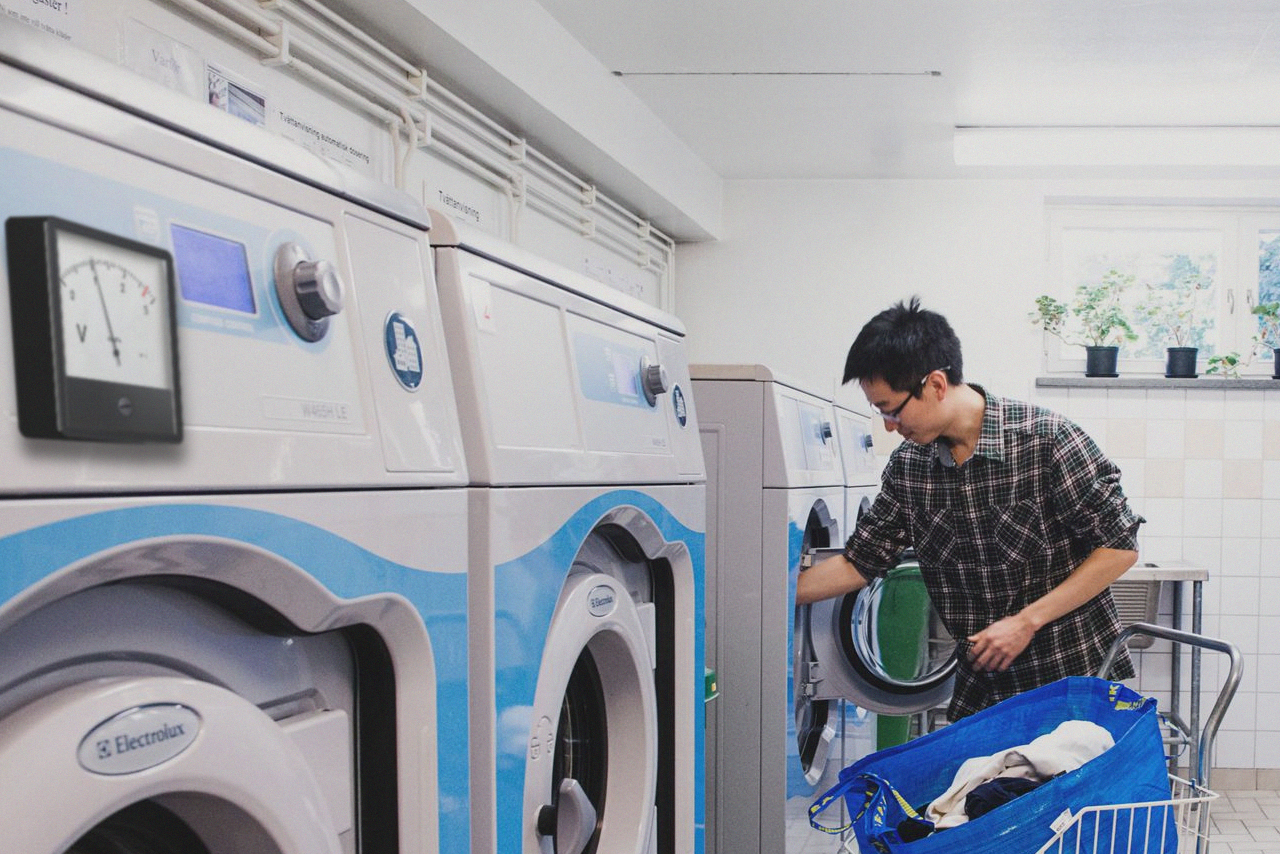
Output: 1V
